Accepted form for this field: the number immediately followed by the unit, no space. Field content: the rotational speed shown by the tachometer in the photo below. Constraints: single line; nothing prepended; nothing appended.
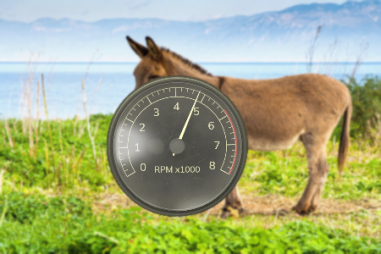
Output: 4800rpm
